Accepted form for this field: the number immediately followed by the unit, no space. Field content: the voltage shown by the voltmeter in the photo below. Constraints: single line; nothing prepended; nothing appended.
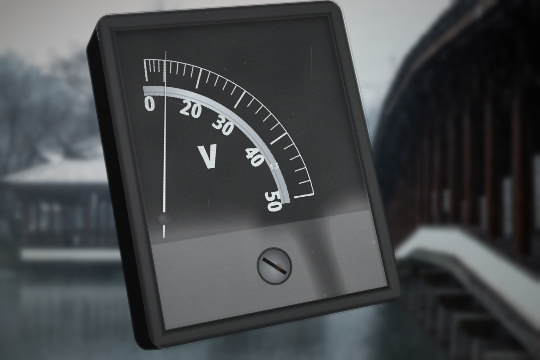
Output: 10V
